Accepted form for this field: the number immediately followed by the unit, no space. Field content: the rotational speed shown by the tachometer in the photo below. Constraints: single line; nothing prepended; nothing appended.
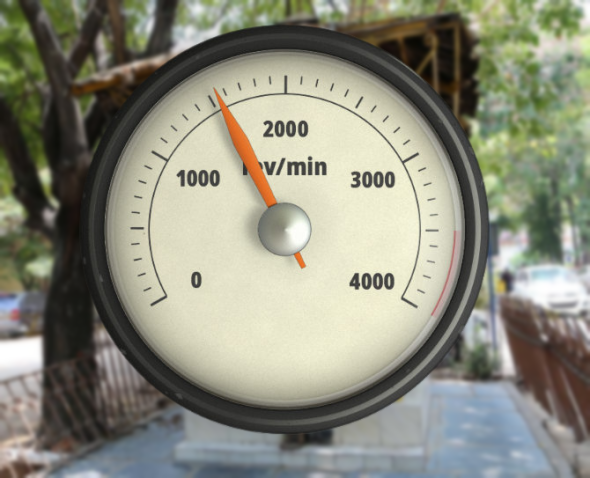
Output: 1550rpm
